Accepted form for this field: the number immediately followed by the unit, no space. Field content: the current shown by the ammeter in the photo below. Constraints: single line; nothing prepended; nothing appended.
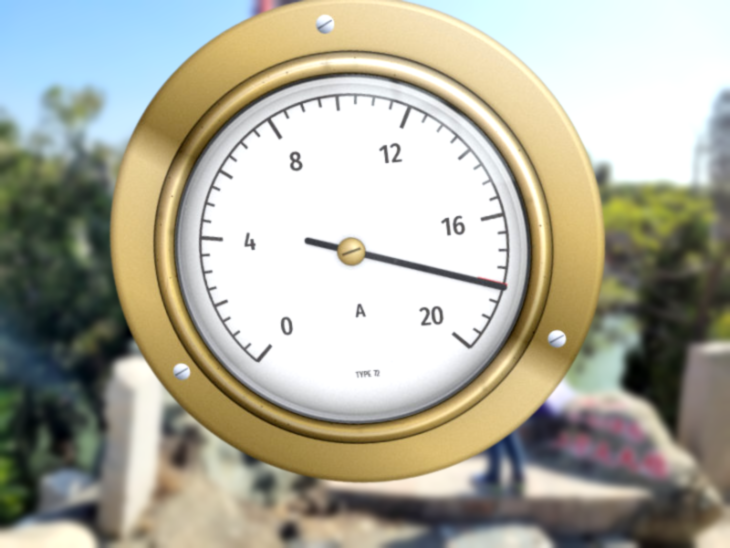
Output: 18A
